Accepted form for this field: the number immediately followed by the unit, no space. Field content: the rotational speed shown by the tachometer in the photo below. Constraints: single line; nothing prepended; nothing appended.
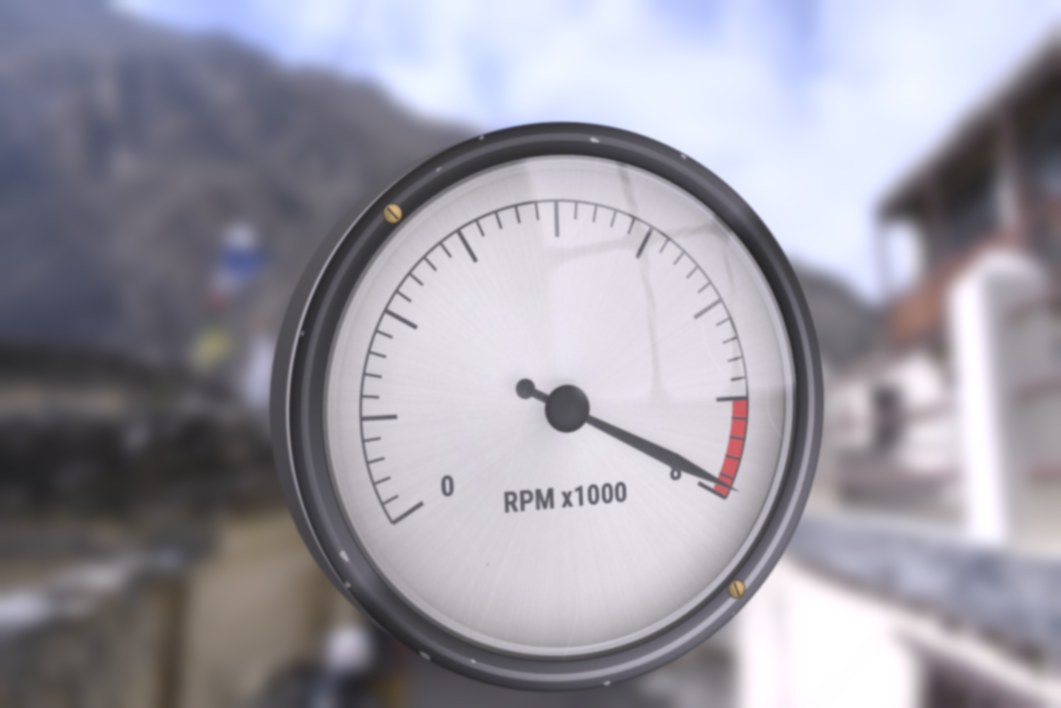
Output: 7900rpm
